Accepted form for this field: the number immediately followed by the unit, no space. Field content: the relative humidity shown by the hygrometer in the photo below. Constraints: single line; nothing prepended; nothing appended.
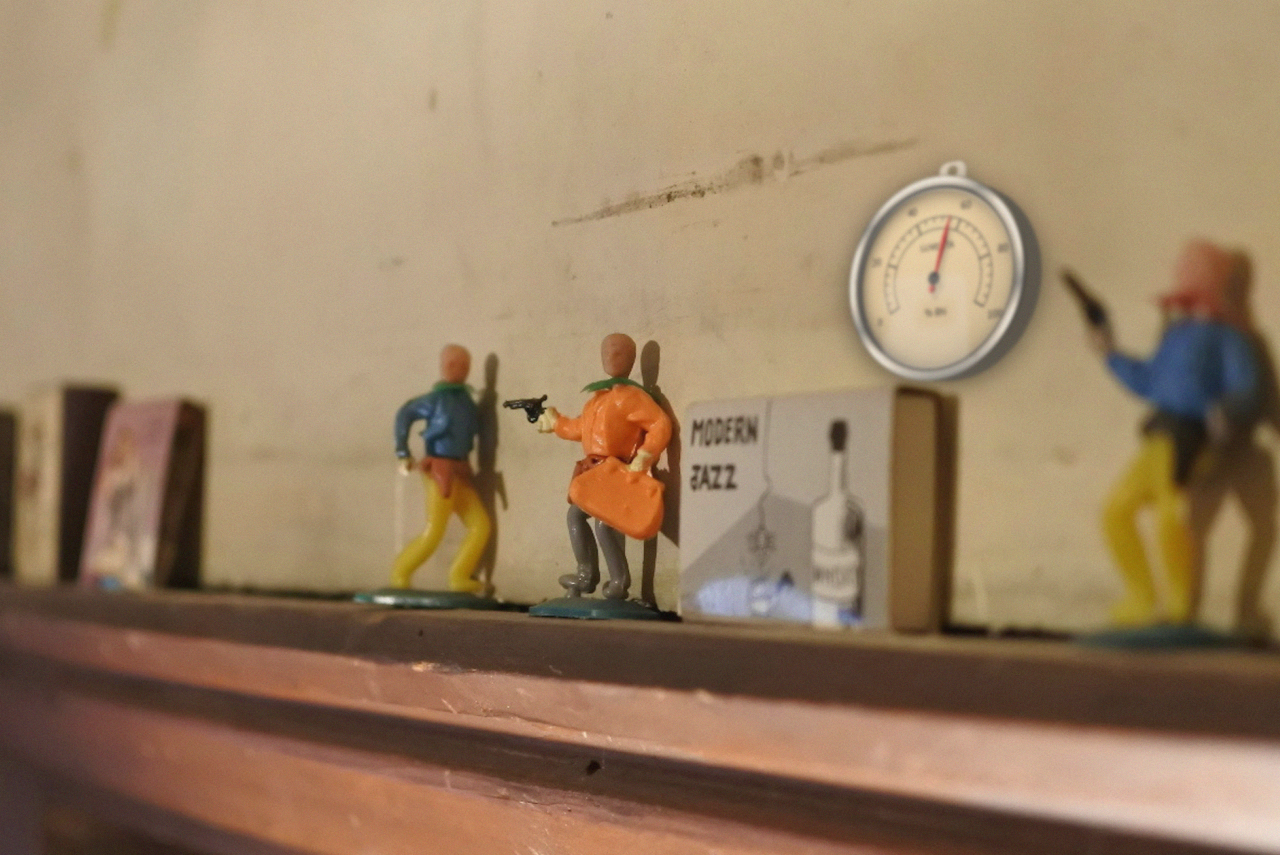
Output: 56%
